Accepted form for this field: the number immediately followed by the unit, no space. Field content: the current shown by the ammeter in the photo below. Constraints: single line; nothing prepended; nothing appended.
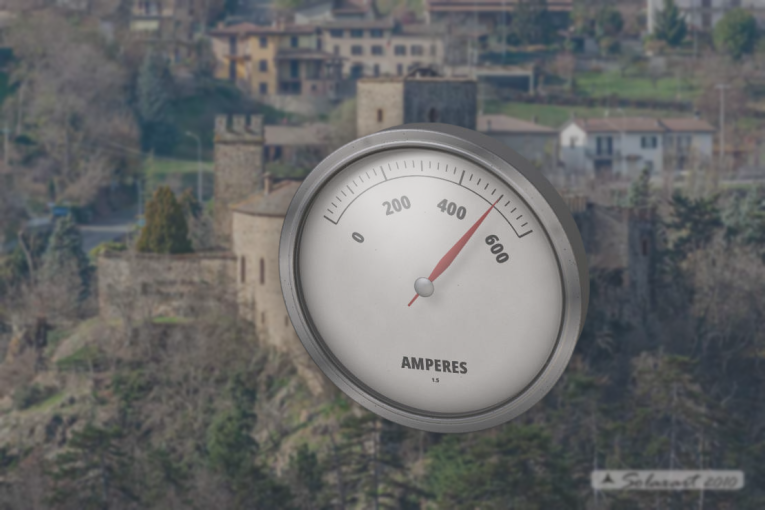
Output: 500A
